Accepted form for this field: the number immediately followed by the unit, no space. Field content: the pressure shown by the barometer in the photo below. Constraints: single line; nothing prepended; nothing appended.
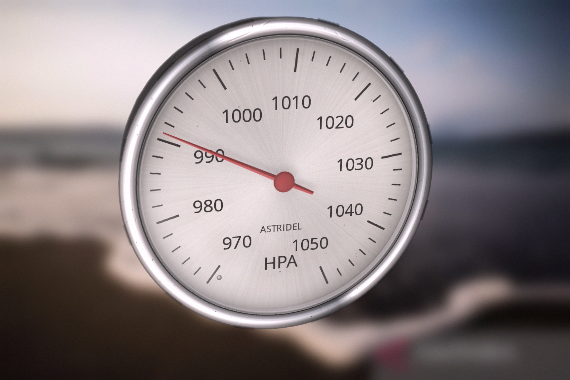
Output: 991hPa
